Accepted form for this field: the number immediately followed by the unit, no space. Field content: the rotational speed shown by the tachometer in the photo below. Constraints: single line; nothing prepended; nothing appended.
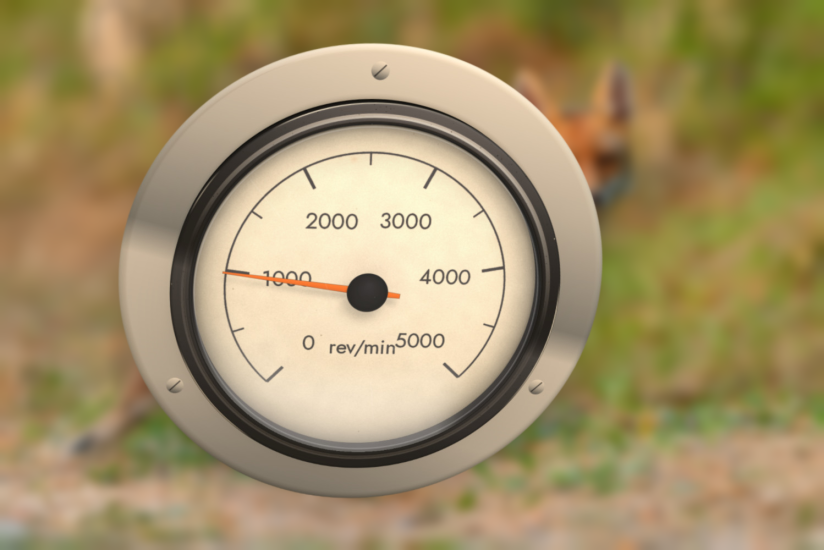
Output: 1000rpm
